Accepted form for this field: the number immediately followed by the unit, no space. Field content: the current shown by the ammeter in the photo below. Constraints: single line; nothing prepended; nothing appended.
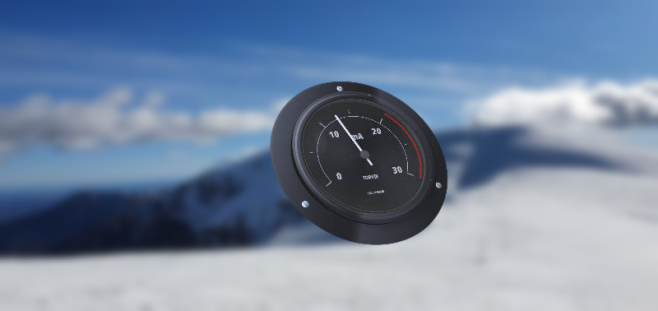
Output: 12.5mA
